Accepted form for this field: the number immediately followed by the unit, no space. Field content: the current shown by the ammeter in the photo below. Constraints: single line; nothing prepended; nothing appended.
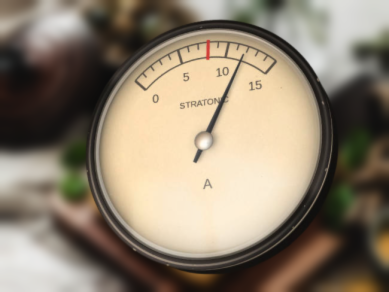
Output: 12A
